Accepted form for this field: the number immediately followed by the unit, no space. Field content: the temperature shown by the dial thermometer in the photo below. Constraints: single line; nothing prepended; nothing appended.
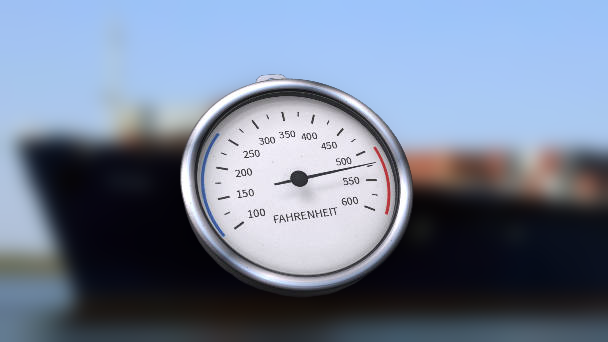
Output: 525°F
